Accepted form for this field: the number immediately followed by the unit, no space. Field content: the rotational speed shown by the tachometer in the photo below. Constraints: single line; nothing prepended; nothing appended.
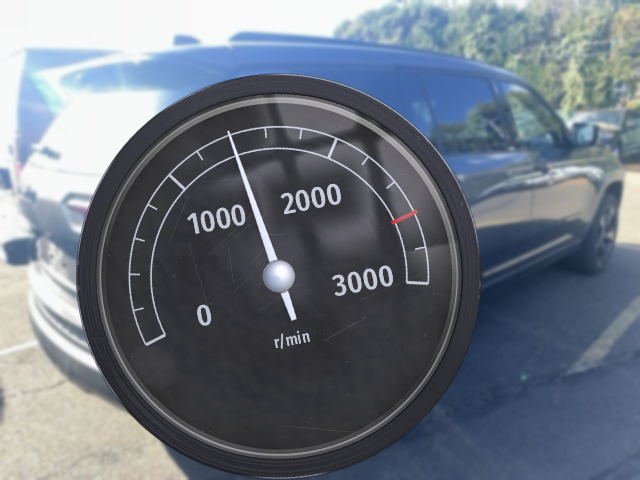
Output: 1400rpm
